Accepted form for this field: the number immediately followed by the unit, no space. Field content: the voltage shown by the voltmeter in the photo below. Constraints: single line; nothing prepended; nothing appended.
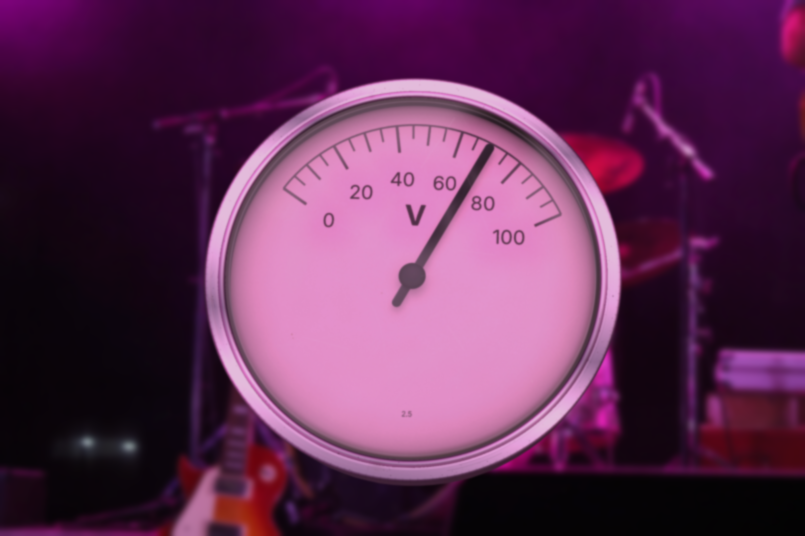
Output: 70V
